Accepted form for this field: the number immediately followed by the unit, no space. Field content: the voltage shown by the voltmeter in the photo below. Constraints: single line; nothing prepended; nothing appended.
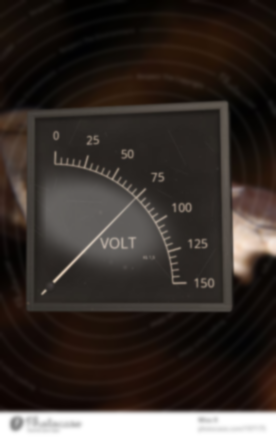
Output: 75V
